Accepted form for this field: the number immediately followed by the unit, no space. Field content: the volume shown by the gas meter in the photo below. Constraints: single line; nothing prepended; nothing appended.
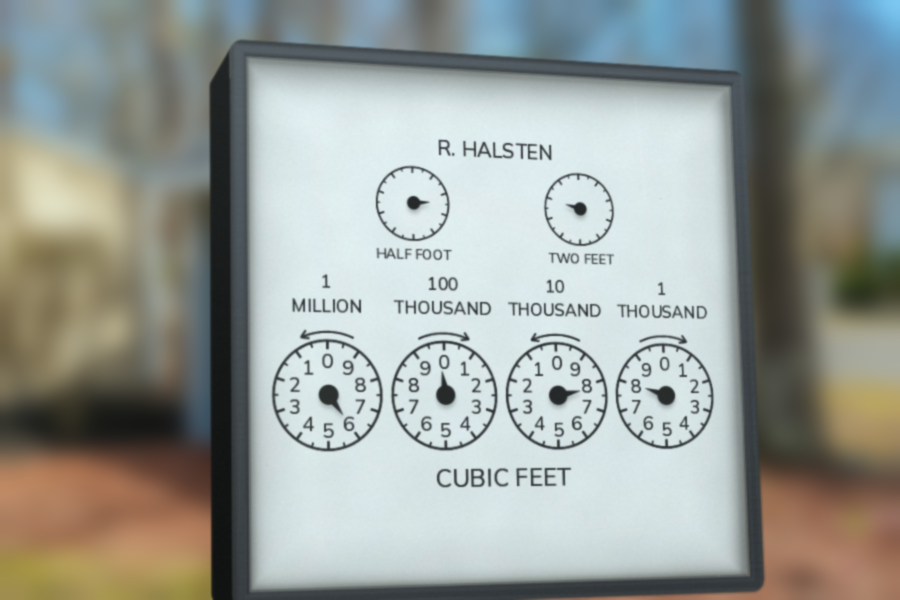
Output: 597800ft³
